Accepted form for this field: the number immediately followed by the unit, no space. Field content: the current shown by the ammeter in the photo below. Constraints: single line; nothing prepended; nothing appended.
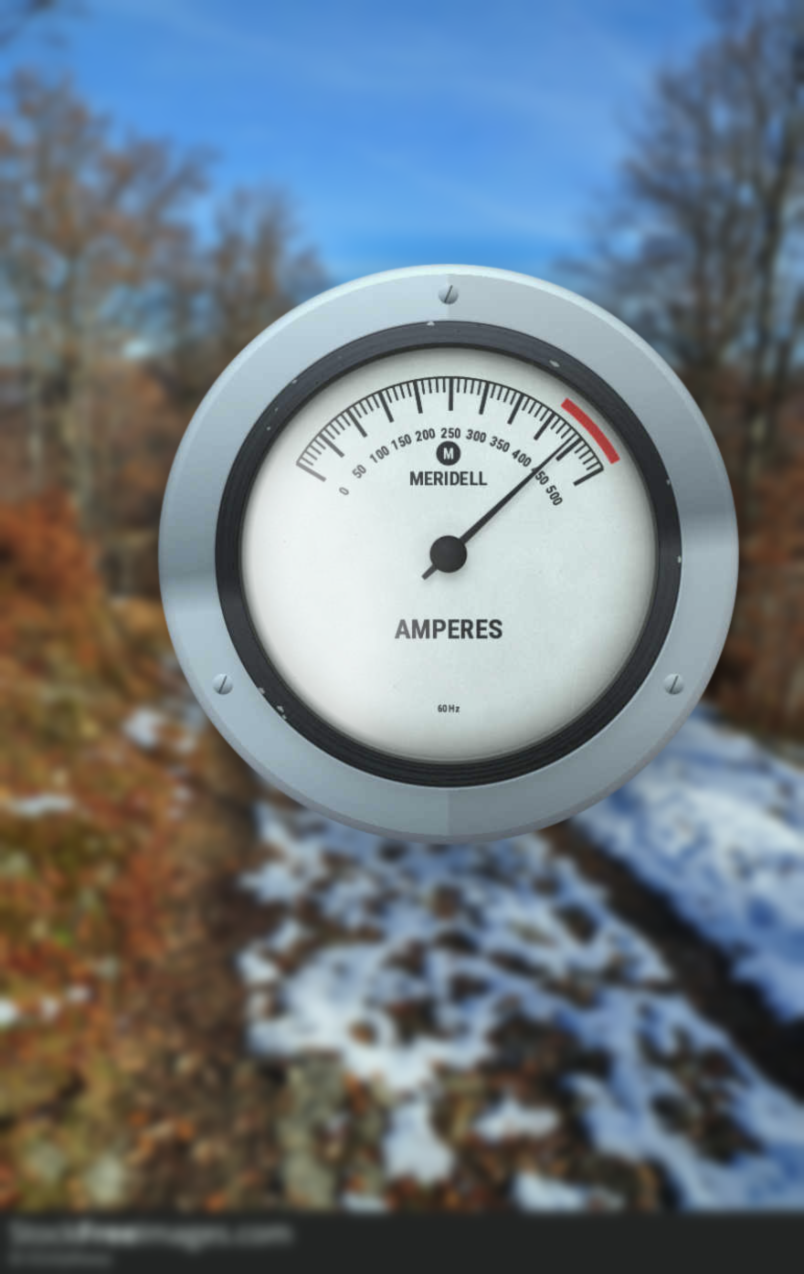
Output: 440A
